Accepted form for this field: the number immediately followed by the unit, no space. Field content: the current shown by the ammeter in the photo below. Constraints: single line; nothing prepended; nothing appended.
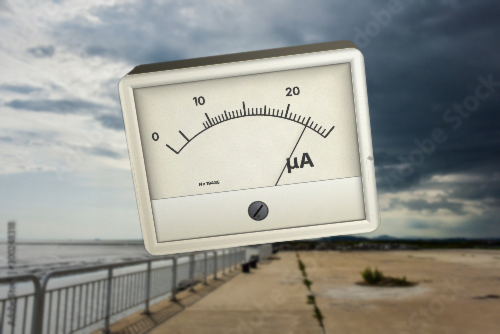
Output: 22.5µA
